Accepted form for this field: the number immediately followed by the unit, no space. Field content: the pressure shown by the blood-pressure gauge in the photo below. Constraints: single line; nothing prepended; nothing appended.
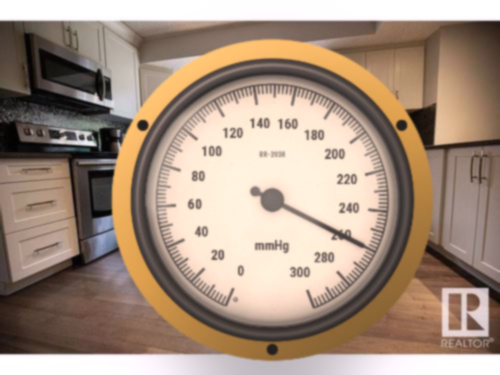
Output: 260mmHg
